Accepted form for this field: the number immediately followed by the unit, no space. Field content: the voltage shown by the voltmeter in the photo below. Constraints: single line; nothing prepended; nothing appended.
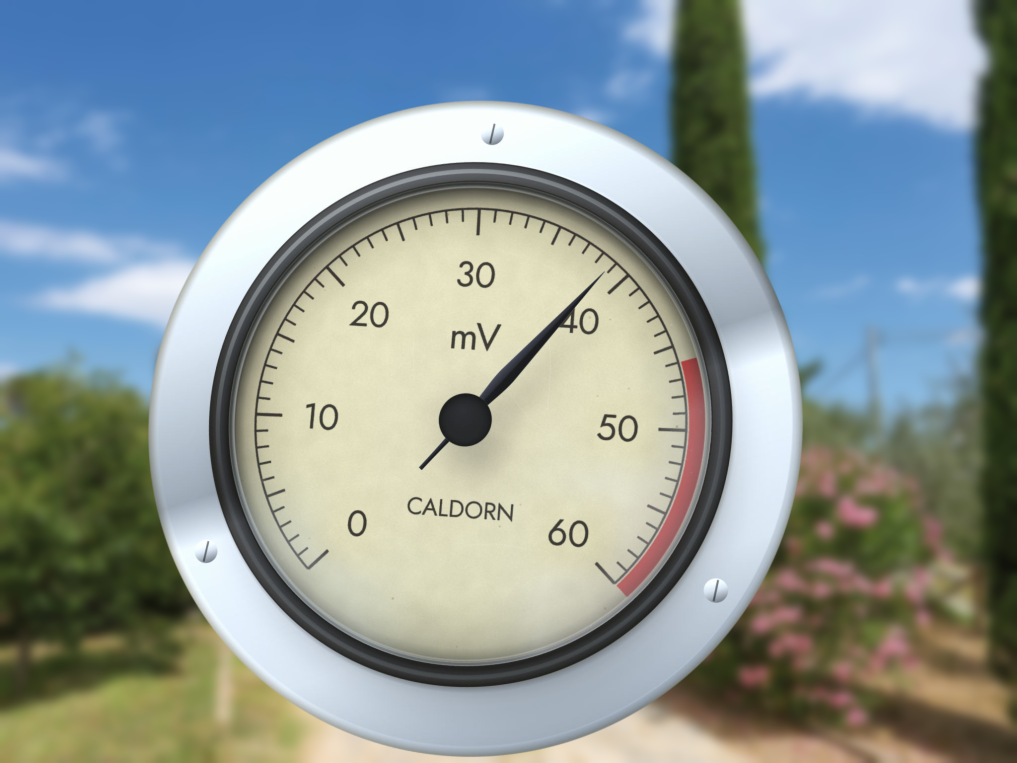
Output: 39mV
